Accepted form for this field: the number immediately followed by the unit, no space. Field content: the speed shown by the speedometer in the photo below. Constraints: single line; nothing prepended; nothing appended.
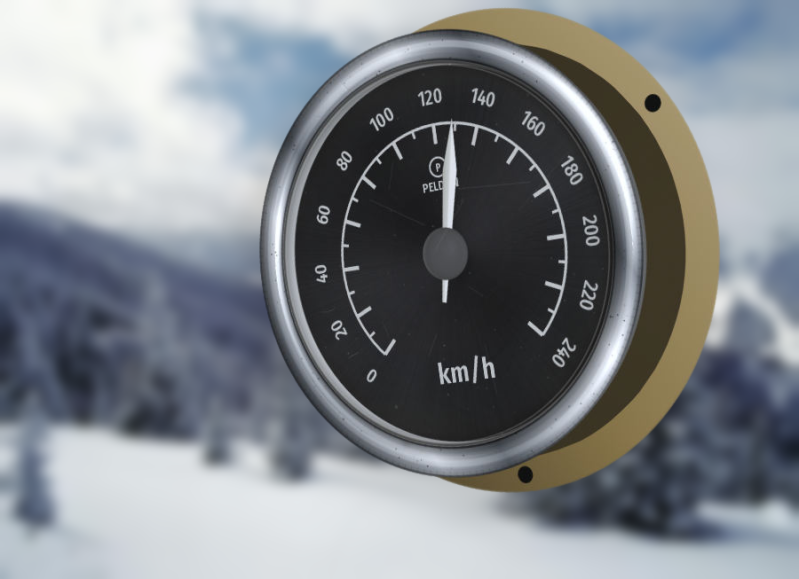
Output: 130km/h
